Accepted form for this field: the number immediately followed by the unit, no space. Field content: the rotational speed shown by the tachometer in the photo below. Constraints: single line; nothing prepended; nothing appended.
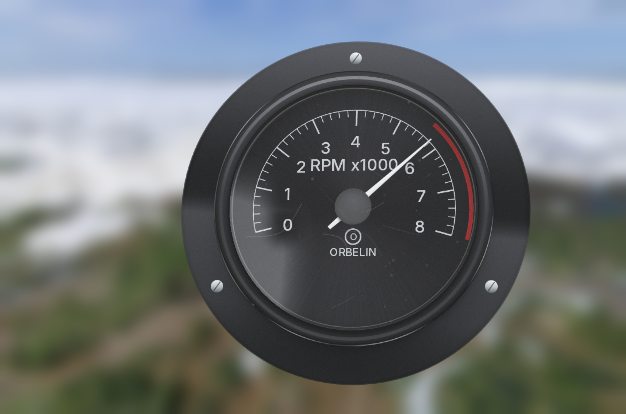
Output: 5800rpm
